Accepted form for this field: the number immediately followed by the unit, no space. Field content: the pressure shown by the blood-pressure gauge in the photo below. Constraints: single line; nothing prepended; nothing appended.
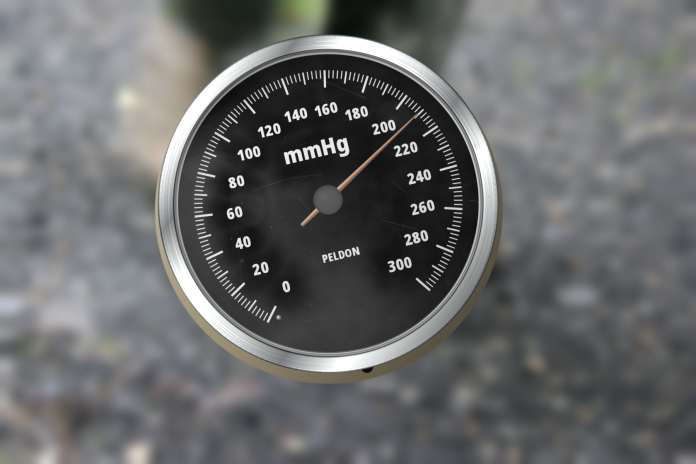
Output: 210mmHg
